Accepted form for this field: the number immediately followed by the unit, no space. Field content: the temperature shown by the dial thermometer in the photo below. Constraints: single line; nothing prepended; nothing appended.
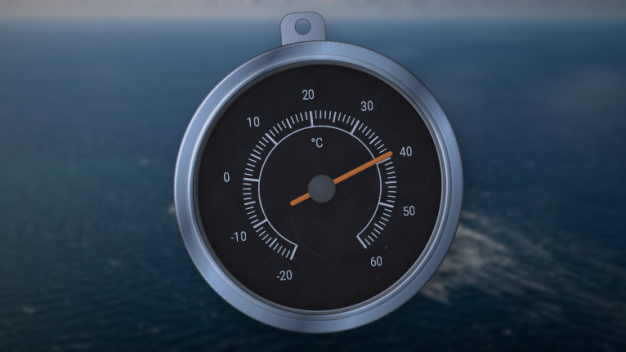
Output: 39°C
